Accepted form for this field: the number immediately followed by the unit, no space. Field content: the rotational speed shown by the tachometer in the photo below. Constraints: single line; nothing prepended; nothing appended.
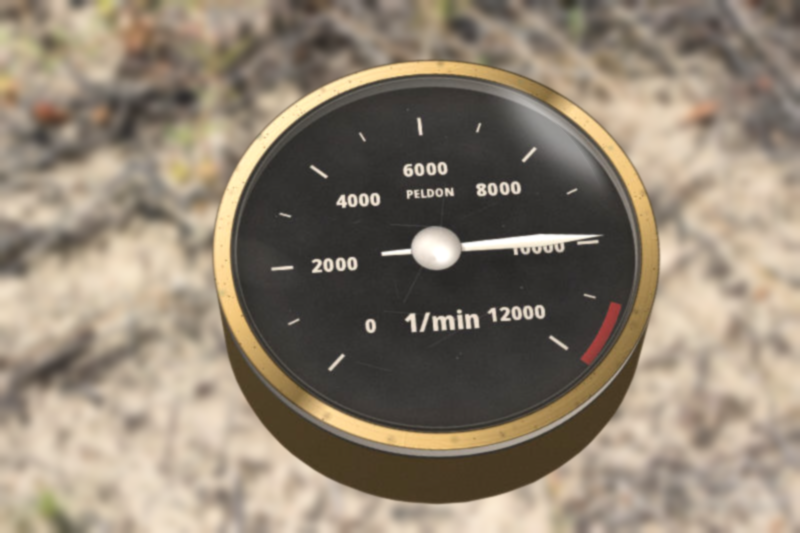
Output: 10000rpm
